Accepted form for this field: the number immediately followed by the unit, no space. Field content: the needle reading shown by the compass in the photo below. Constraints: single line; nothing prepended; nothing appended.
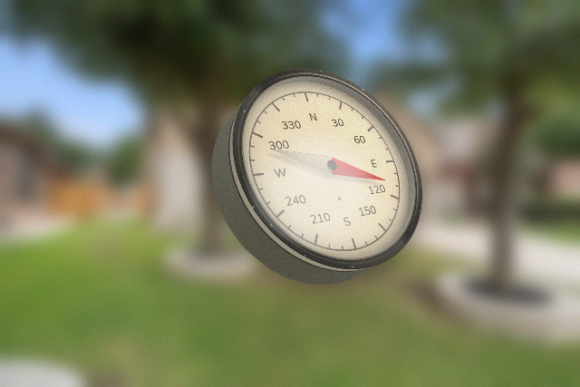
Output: 110°
